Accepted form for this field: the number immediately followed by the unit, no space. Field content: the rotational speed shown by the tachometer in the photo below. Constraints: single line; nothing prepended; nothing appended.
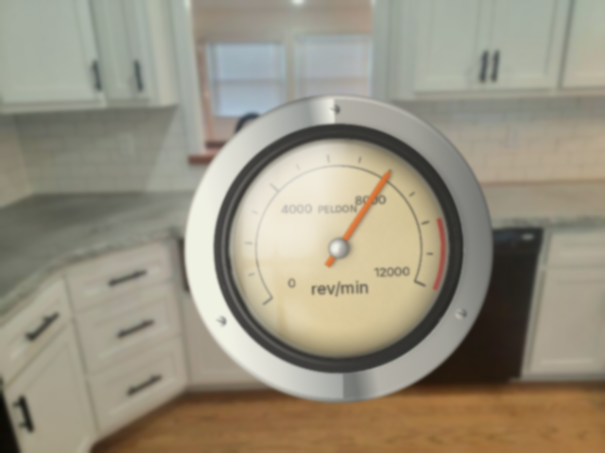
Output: 8000rpm
